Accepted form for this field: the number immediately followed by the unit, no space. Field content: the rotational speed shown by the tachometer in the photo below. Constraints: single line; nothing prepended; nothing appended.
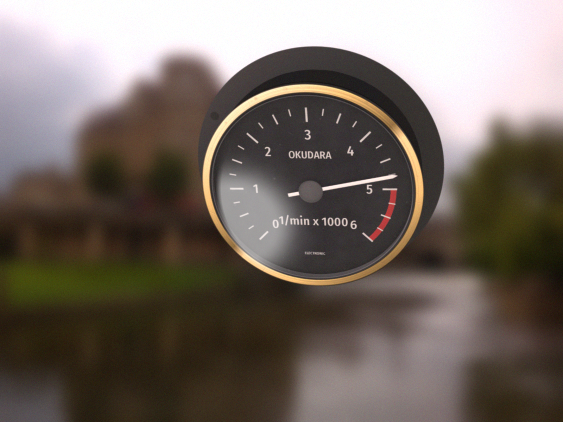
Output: 4750rpm
